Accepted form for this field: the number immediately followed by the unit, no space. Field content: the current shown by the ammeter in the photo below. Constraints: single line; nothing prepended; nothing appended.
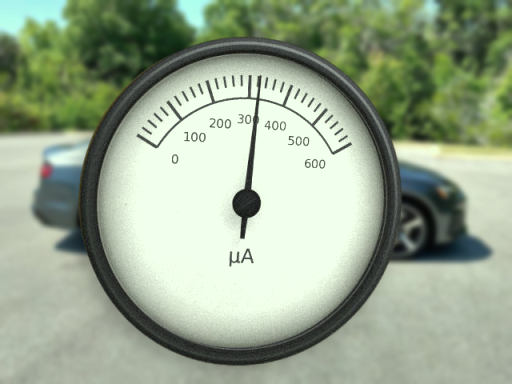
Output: 320µA
